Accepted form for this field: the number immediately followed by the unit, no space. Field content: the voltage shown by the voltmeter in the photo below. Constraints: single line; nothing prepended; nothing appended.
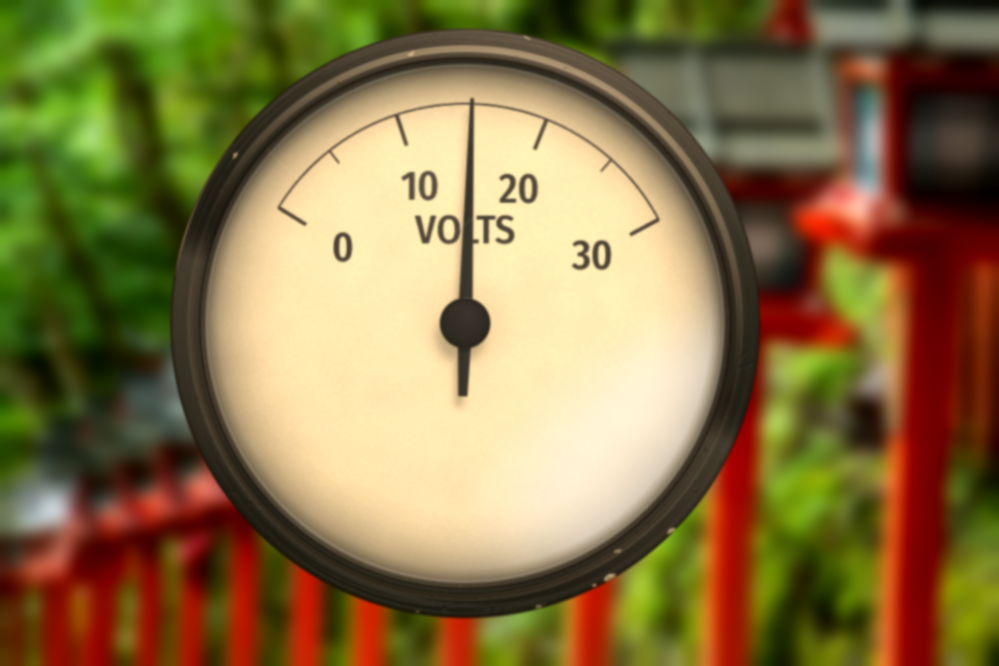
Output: 15V
